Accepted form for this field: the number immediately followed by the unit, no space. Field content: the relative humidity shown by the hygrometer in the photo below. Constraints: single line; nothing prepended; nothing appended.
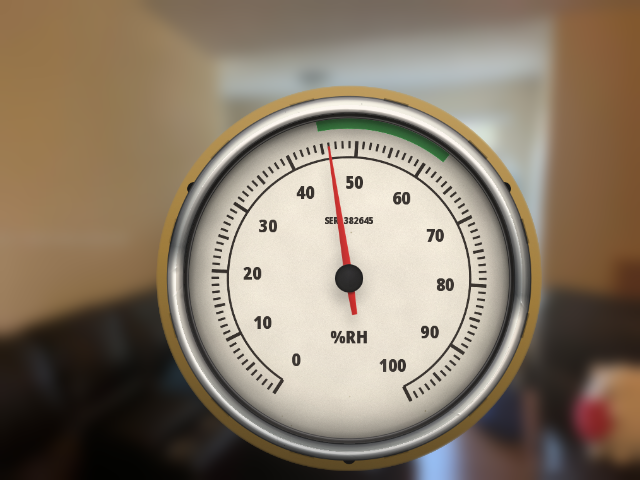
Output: 46%
